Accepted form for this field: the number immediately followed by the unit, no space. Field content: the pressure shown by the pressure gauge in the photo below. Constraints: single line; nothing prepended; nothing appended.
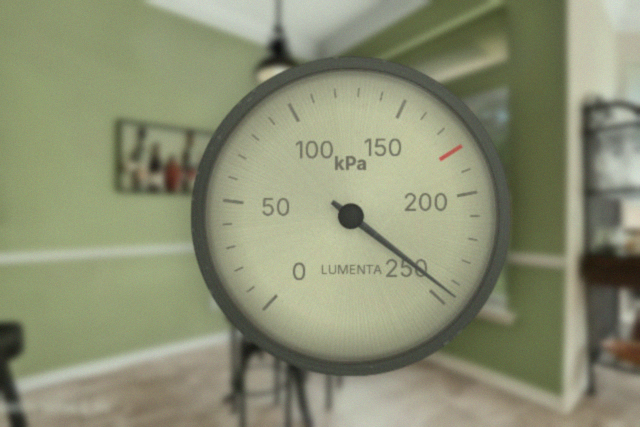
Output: 245kPa
